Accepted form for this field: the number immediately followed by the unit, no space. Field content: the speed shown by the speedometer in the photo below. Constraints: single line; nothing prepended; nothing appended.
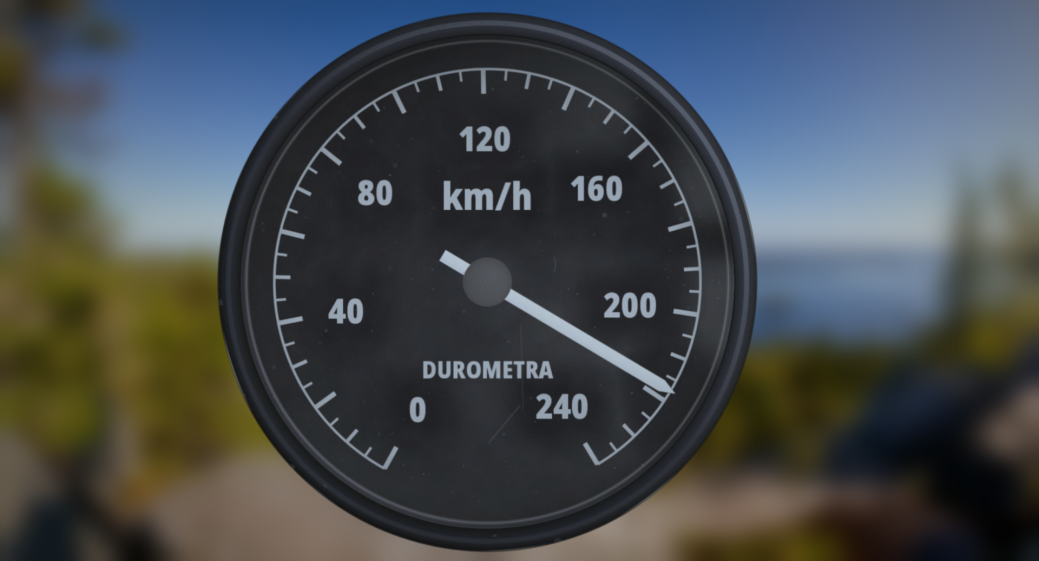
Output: 217.5km/h
